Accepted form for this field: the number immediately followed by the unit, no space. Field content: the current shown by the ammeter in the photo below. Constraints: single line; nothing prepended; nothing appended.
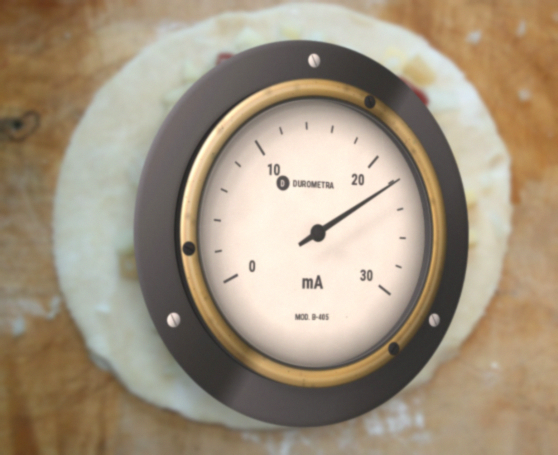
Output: 22mA
